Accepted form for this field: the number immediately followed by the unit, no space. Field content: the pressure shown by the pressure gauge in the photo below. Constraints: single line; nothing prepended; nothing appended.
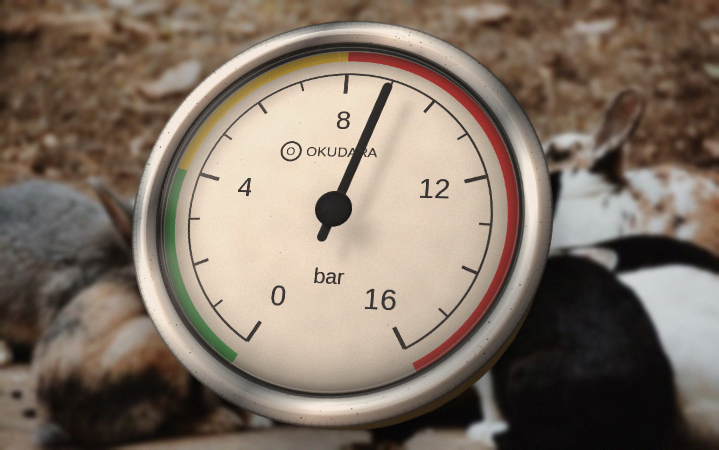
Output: 9bar
